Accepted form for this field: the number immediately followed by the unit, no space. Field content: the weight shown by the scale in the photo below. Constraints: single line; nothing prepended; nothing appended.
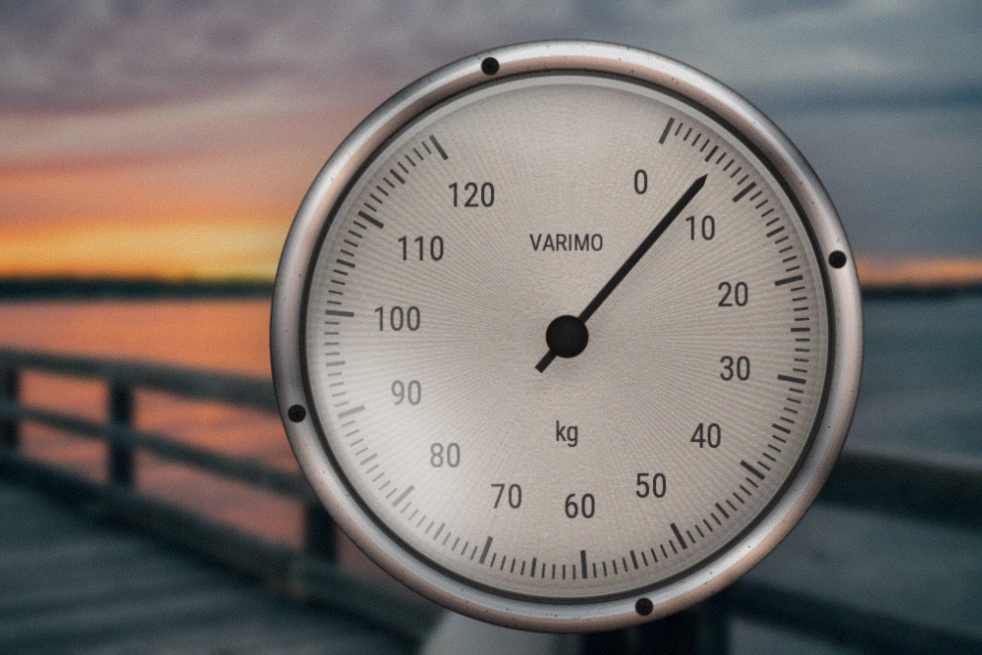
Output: 6kg
